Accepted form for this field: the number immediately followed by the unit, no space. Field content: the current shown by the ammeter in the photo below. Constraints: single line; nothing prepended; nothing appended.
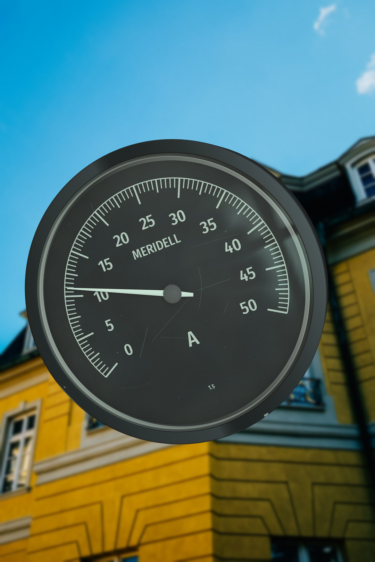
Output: 11A
